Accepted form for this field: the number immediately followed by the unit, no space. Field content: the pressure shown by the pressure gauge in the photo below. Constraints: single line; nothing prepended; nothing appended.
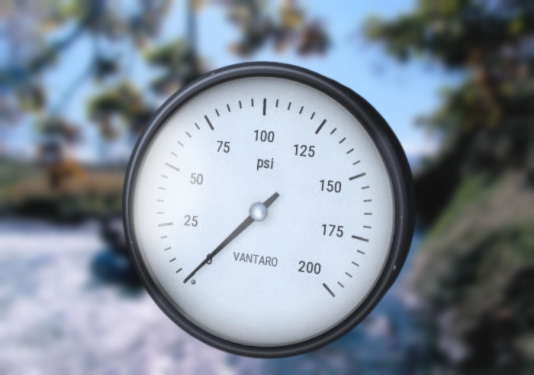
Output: 0psi
